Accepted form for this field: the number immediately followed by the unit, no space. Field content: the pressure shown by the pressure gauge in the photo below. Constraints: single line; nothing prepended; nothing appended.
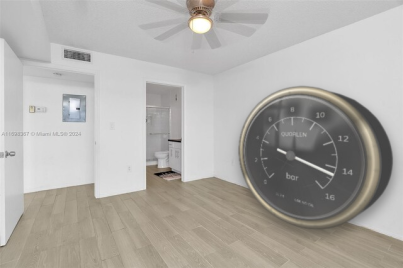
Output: 14.5bar
